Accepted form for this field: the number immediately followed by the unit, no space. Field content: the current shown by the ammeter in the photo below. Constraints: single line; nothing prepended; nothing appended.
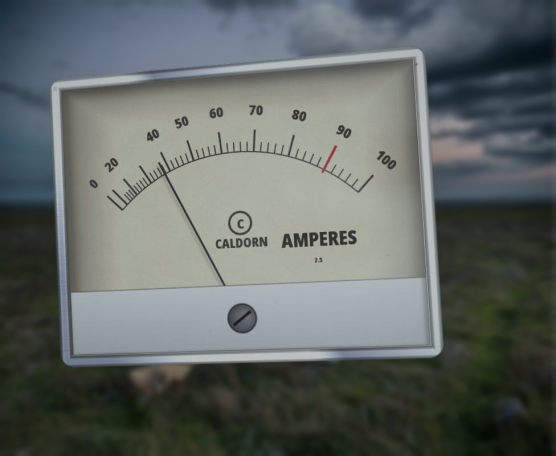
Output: 38A
